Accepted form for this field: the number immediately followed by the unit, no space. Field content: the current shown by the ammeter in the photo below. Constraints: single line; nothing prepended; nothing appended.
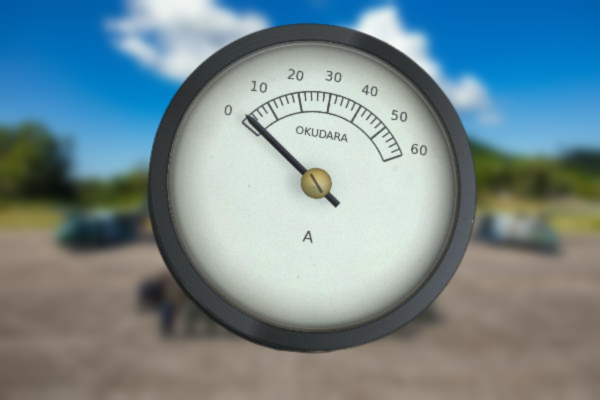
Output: 2A
